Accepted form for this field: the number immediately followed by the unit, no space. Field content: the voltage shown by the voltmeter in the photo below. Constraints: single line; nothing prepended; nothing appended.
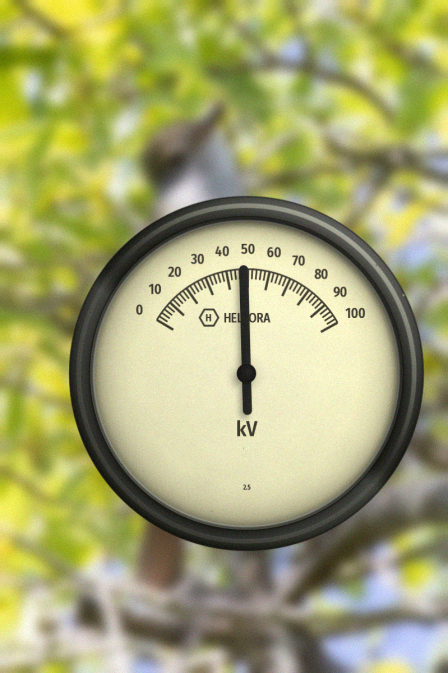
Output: 48kV
